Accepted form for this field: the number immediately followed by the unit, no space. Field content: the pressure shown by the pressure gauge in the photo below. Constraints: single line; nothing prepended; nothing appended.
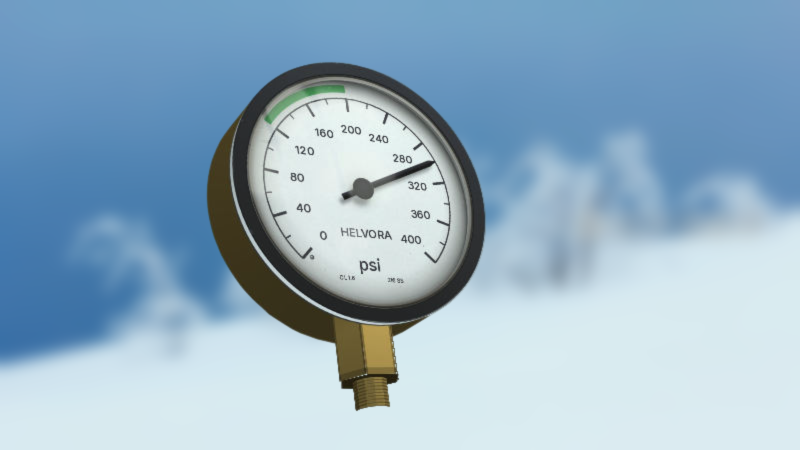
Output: 300psi
